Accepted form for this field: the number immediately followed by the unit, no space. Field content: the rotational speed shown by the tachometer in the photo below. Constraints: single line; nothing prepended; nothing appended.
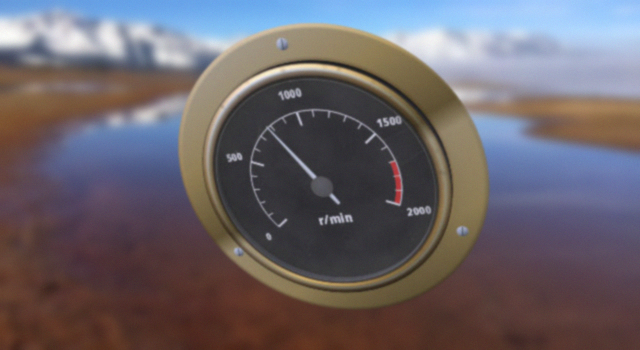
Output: 800rpm
